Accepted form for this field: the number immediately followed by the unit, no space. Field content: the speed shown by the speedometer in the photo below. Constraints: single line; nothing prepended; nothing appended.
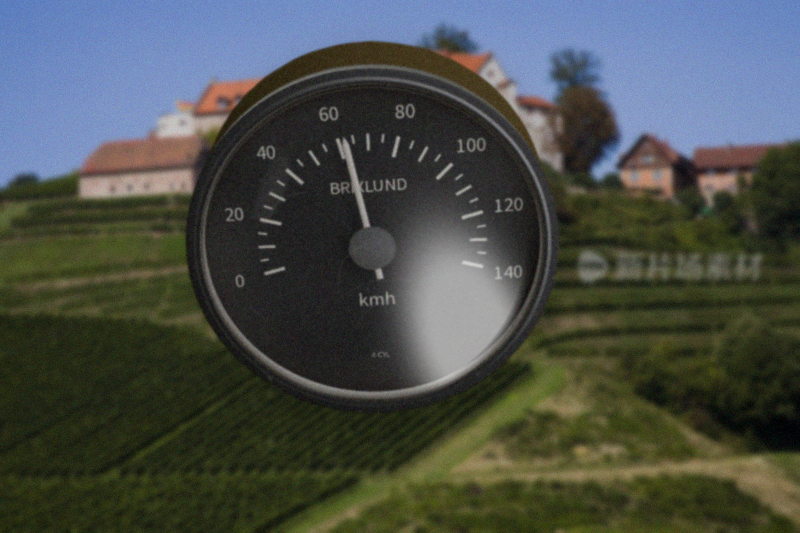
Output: 62.5km/h
